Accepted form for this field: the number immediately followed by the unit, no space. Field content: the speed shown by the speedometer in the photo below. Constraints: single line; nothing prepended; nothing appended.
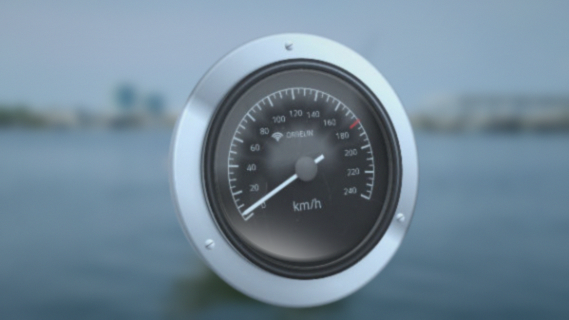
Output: 5km/h
